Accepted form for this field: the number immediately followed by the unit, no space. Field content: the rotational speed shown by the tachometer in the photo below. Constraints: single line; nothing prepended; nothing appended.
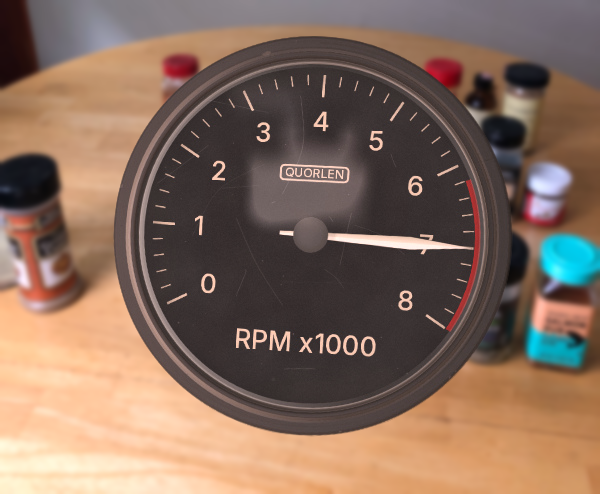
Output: 7000rpm
